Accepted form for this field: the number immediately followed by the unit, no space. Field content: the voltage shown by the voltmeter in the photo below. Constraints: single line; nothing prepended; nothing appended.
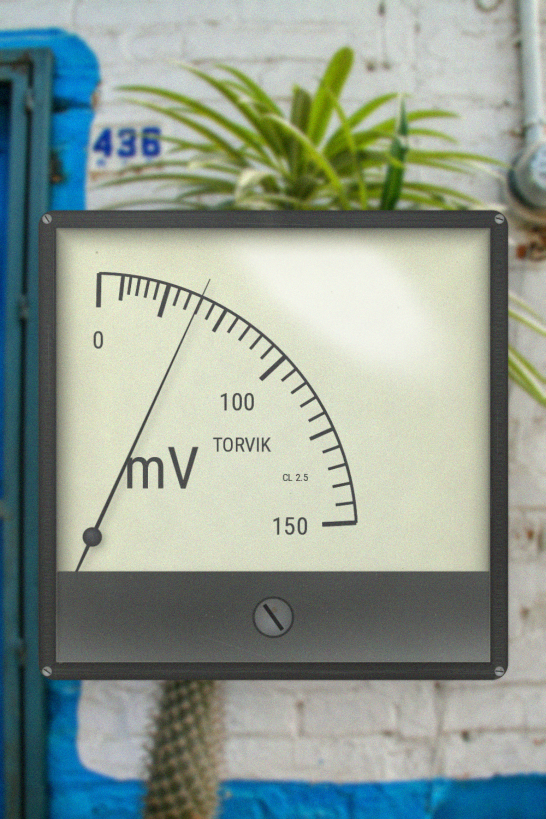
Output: 65mV
